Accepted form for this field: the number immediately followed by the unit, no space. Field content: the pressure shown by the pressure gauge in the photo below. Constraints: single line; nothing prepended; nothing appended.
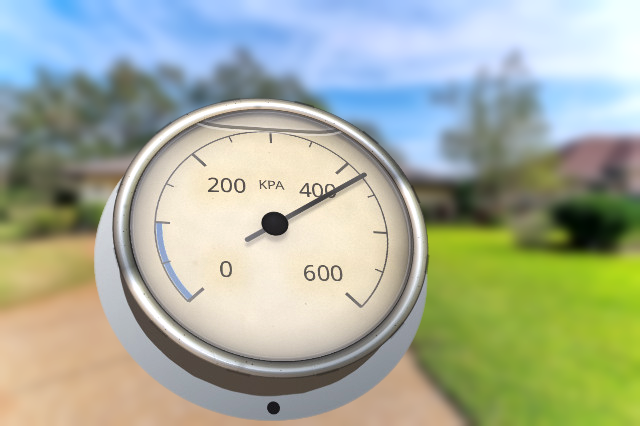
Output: 425kPa
